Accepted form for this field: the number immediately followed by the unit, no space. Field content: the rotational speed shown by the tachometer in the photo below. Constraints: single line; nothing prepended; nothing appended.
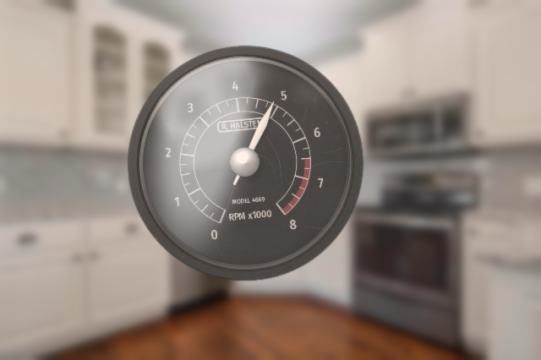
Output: 4875rpm
